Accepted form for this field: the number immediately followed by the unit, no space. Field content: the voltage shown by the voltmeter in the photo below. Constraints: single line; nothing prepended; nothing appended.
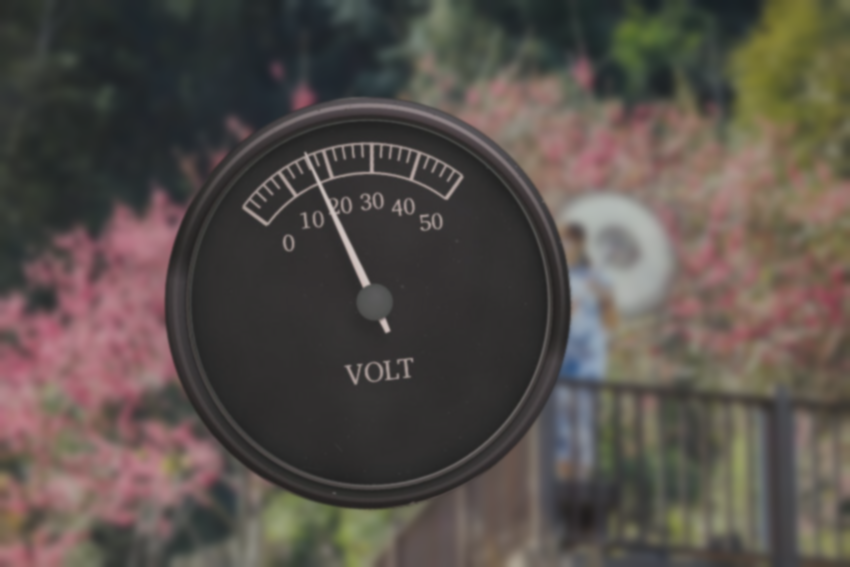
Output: 16V
